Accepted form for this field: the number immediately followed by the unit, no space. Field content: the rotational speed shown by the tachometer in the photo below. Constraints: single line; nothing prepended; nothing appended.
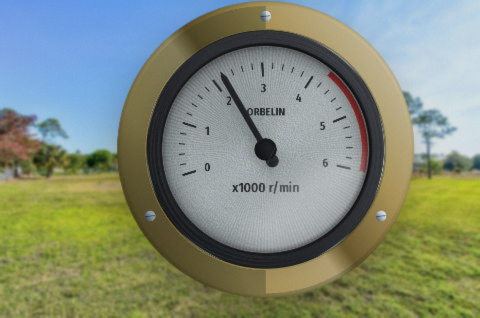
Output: 2200rpm
